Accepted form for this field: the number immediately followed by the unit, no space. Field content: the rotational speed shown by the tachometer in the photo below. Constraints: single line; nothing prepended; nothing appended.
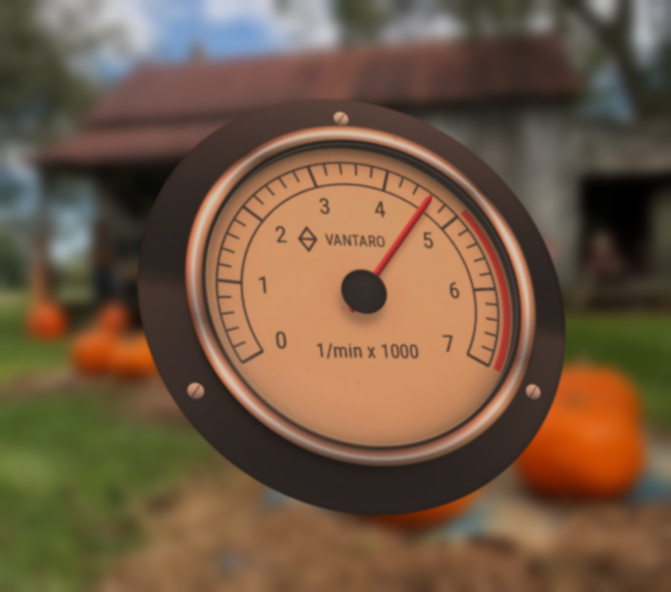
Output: 4600rpm
